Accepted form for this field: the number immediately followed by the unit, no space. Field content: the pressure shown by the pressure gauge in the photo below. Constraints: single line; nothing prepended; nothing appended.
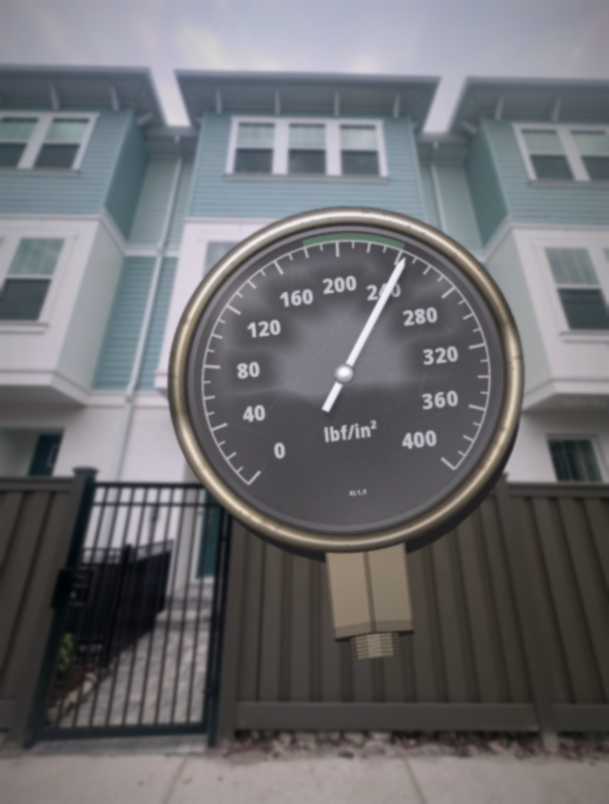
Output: 245psi
